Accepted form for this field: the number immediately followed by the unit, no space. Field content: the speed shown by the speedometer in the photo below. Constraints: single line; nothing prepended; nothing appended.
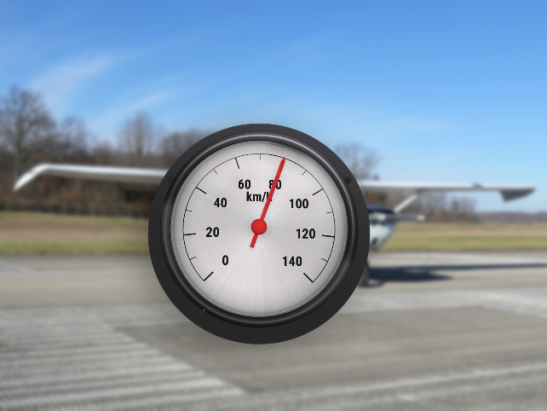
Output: 80km/h
